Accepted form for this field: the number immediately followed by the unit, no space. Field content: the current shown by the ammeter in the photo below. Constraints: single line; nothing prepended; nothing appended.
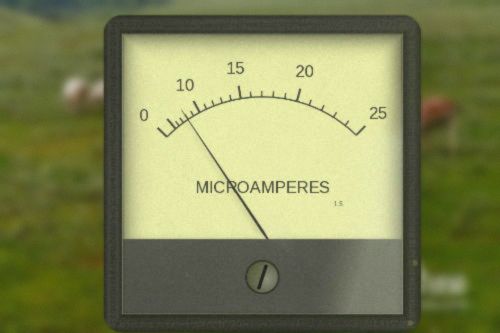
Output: 8µA
